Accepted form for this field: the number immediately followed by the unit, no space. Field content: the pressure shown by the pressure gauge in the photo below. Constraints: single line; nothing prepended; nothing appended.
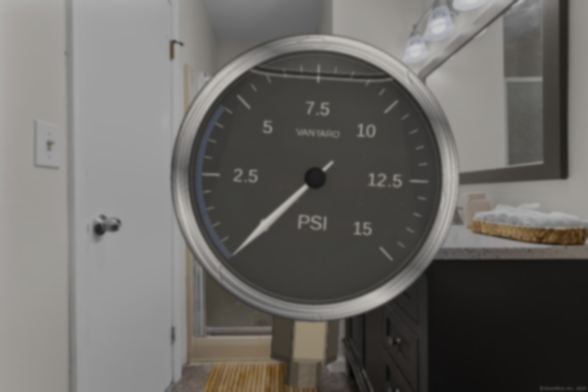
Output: 0psi
